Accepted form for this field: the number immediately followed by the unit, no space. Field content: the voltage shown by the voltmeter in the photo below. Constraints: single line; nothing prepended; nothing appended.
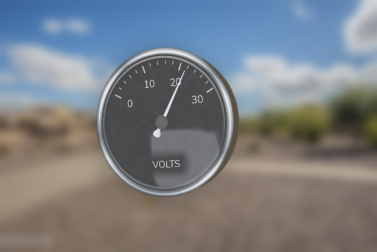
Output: 22V
